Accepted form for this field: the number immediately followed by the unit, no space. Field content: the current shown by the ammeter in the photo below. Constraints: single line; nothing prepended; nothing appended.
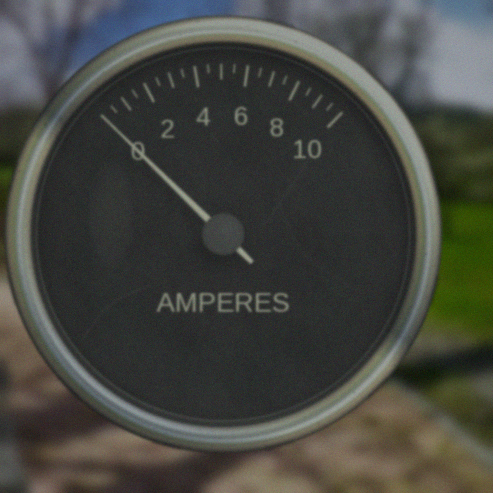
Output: 0A
